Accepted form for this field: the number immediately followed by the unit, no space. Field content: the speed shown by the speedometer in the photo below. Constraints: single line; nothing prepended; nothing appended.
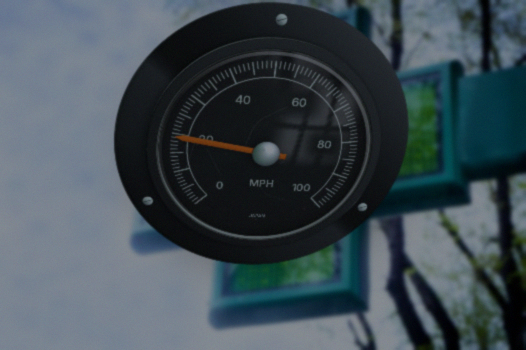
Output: 20mph
